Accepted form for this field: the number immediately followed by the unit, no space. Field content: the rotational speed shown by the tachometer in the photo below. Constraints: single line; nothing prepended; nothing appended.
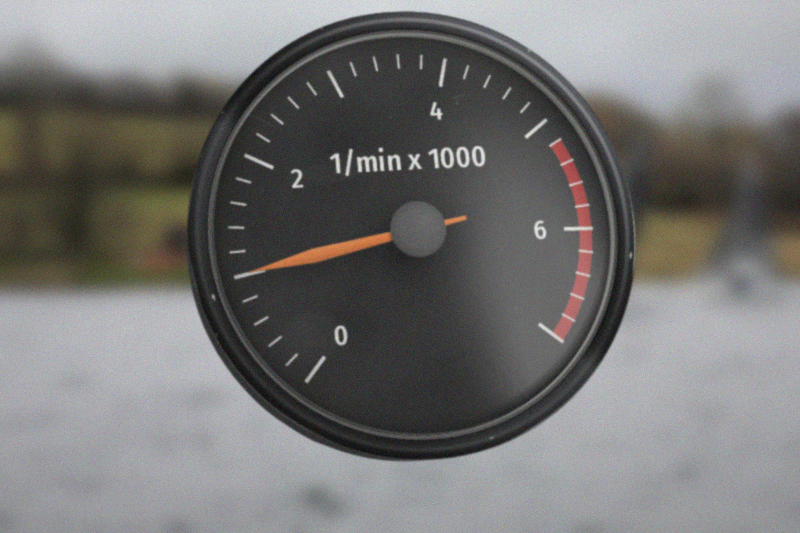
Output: 1000rpm
